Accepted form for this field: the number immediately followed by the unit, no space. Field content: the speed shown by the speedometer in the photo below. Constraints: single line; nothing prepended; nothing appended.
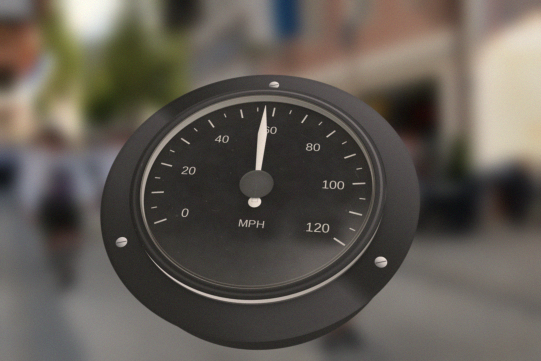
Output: 57.5mph
